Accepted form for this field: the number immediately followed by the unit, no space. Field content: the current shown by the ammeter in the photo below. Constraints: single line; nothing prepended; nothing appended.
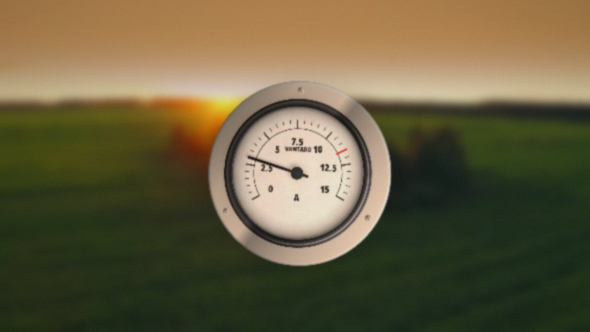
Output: 3A
